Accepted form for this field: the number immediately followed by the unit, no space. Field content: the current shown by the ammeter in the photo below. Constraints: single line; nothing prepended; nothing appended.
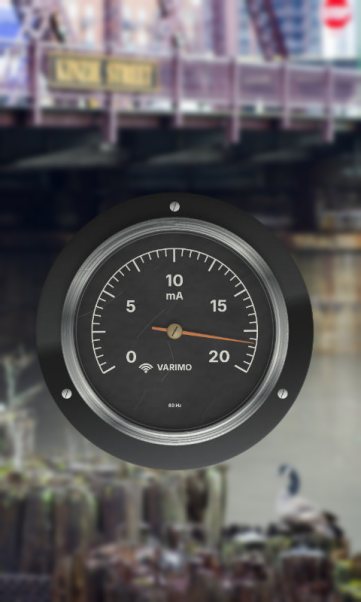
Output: 18.25mA
